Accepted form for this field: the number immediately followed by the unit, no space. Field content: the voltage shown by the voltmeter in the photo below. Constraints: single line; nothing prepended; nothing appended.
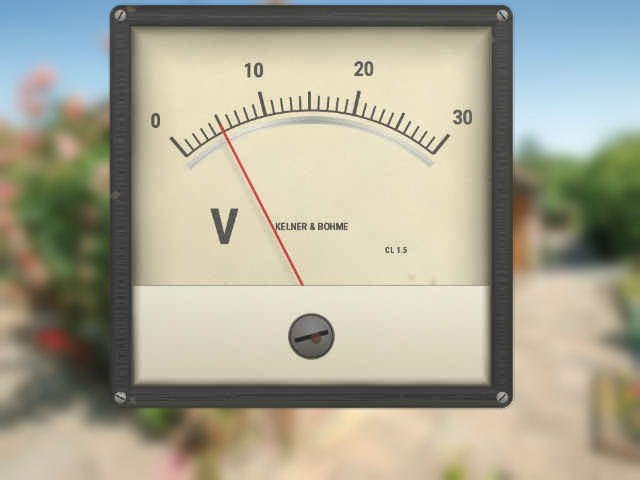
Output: 5V
